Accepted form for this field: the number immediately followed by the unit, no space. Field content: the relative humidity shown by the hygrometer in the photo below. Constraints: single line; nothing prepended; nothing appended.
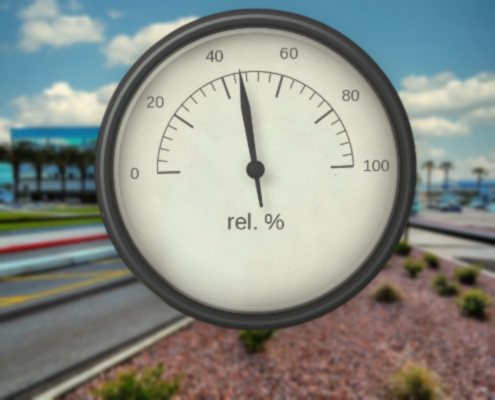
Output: 46%
